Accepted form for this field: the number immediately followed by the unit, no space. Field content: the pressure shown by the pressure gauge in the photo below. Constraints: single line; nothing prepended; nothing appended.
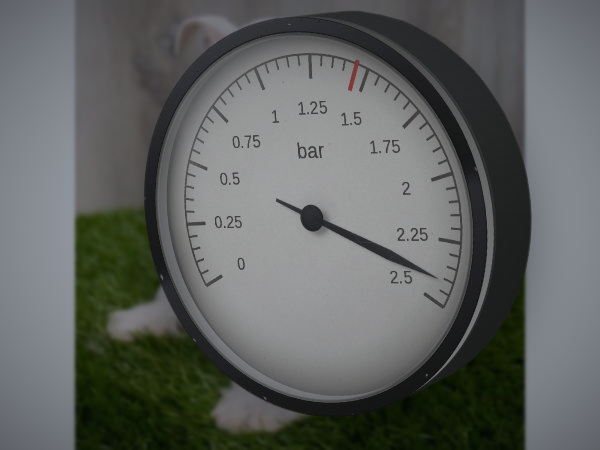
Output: 2.4bar
